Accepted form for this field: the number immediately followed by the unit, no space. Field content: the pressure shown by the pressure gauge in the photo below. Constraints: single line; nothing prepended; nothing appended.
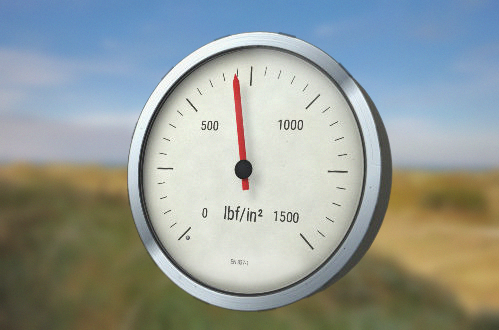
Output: 700psi
